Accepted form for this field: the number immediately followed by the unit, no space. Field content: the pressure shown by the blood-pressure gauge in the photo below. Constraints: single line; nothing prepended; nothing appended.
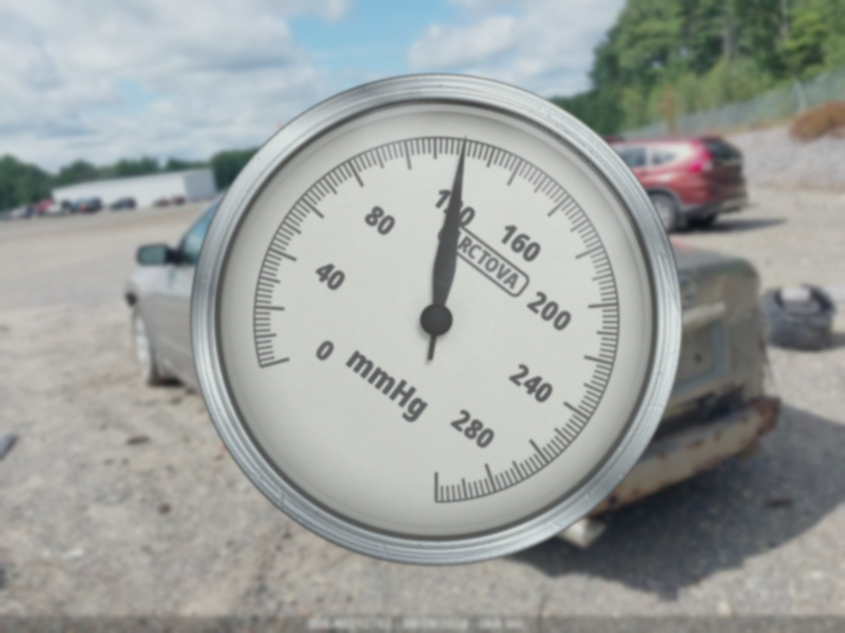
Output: 120mmHg
